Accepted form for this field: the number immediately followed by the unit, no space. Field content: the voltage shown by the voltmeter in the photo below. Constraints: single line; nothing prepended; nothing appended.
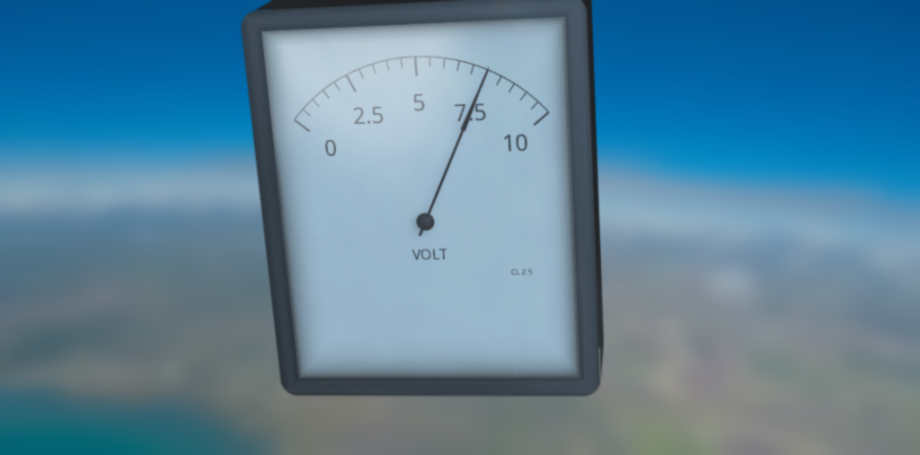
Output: 7.5V
